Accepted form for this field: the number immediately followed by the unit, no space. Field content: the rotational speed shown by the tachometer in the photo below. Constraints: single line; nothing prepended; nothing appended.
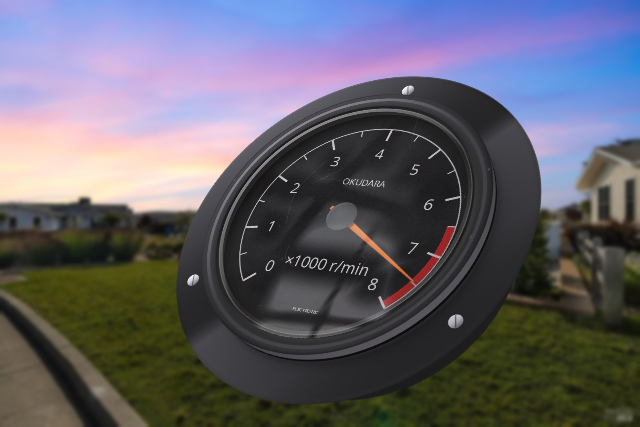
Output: 7500rpm
